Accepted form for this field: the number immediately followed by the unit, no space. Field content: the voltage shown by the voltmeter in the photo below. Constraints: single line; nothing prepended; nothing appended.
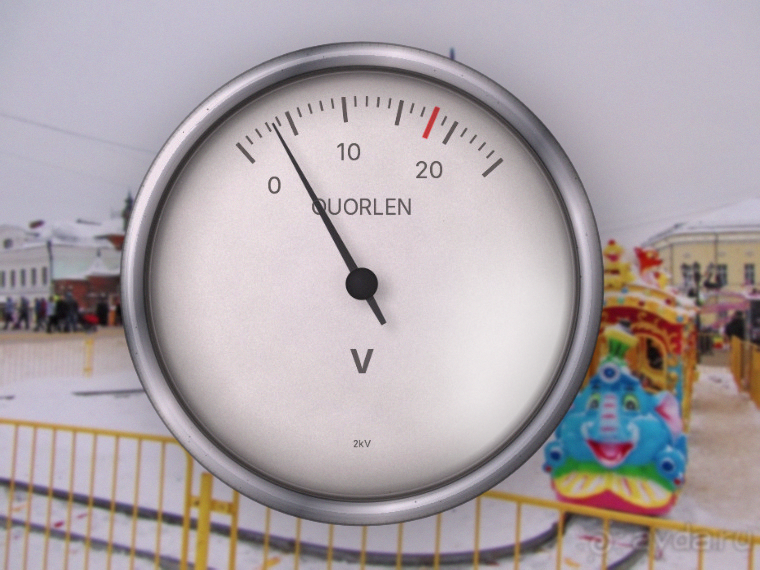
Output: 3.5V
